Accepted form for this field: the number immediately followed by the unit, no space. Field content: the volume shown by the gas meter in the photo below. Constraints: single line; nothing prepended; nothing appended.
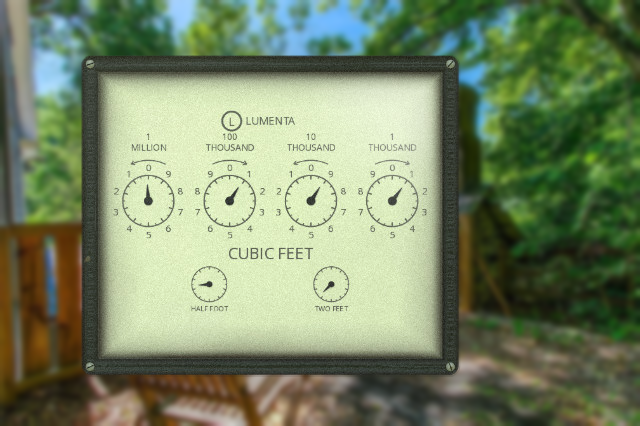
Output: 9100ft³
